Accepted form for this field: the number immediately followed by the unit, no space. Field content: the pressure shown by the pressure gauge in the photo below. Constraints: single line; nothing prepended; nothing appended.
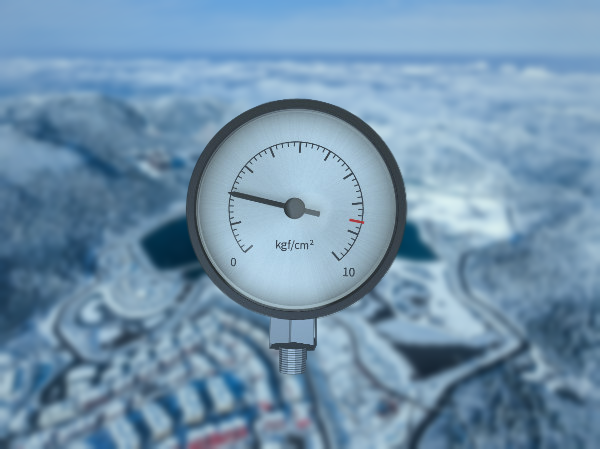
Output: 2kg/cm²
